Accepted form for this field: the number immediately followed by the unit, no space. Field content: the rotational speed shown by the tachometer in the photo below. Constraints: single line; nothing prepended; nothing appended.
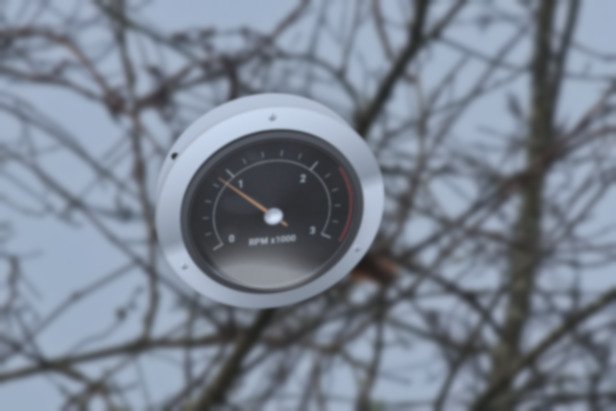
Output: 900rpm
